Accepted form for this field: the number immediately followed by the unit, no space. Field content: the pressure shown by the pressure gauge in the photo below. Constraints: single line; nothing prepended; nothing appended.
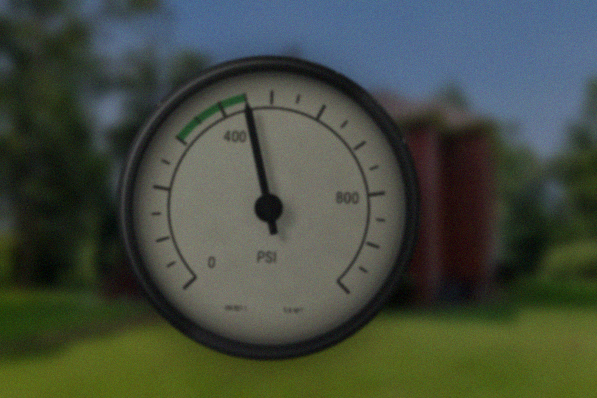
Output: 450psi
